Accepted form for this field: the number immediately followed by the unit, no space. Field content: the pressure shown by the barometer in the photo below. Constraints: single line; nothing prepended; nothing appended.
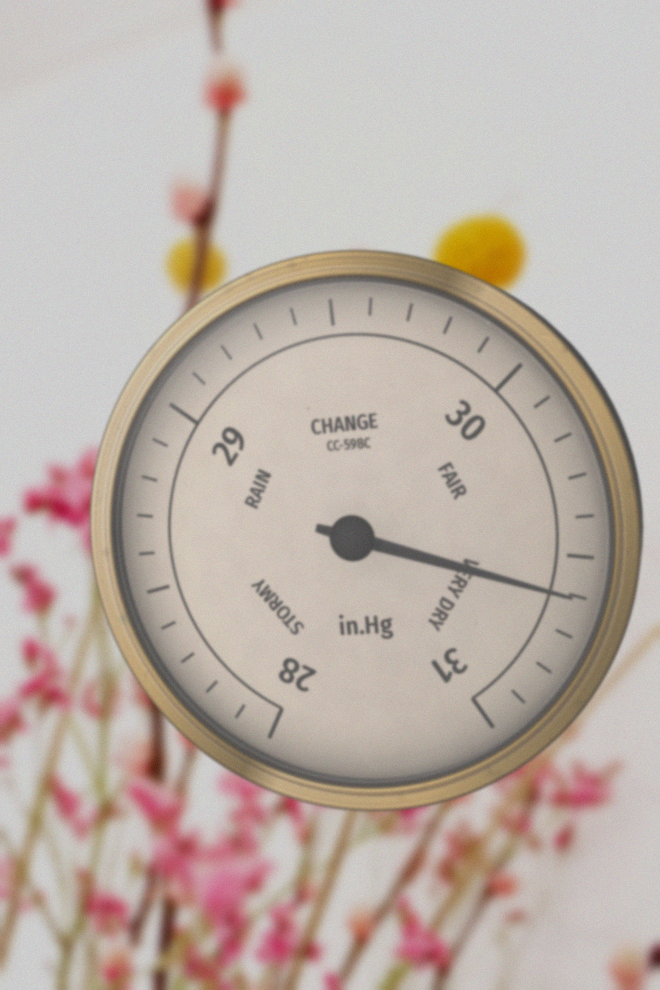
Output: 30.6inHg
